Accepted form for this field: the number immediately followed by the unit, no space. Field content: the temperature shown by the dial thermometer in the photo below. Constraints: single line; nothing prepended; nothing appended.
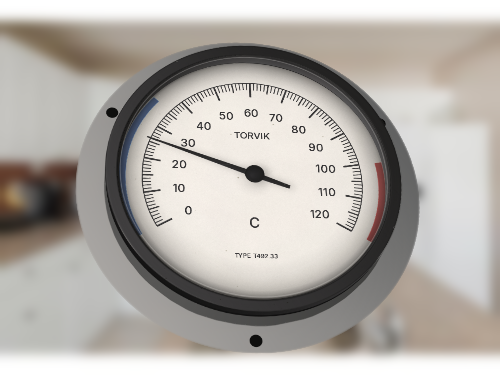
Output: 25°C
